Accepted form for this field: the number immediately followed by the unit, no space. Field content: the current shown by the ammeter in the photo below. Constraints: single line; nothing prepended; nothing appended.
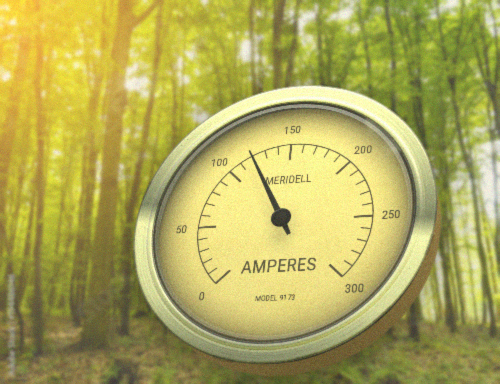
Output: 120A
